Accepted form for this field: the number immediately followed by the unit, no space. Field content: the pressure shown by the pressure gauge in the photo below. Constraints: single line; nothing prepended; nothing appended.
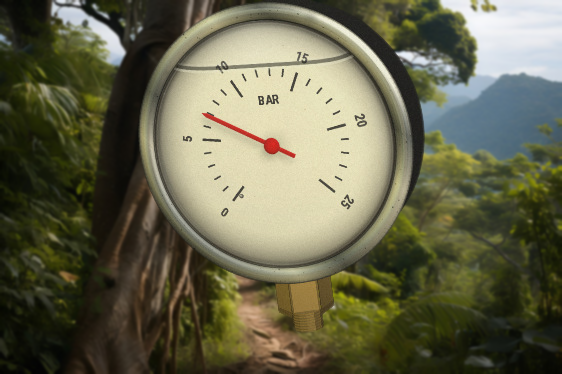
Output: 7bar
